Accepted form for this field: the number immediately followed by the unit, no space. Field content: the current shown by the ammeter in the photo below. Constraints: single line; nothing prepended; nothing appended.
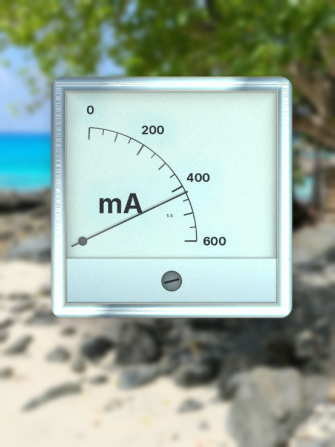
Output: 425mA
